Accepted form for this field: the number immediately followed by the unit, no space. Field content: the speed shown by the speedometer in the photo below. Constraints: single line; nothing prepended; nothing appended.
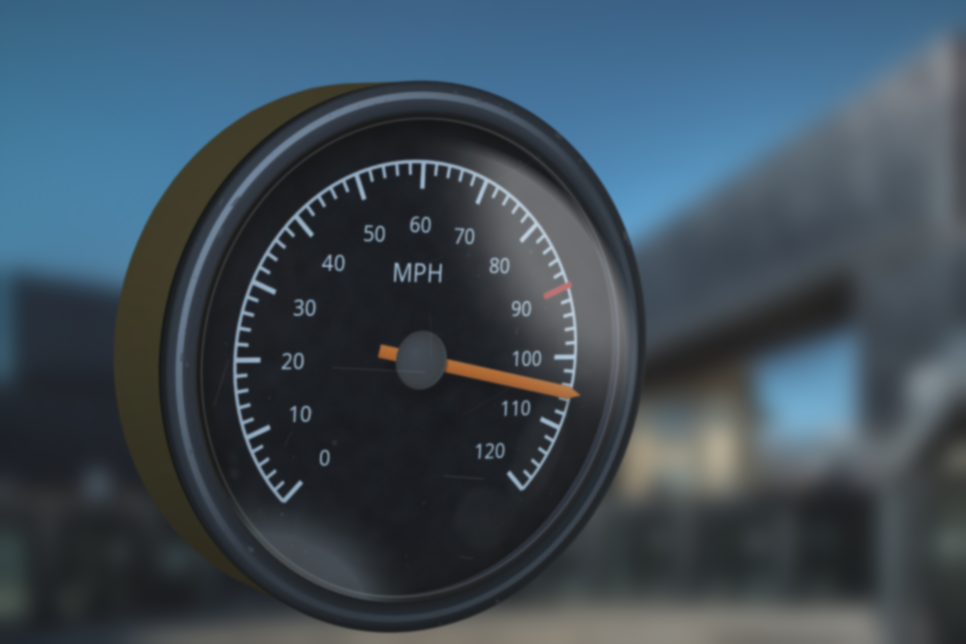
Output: 105mph
